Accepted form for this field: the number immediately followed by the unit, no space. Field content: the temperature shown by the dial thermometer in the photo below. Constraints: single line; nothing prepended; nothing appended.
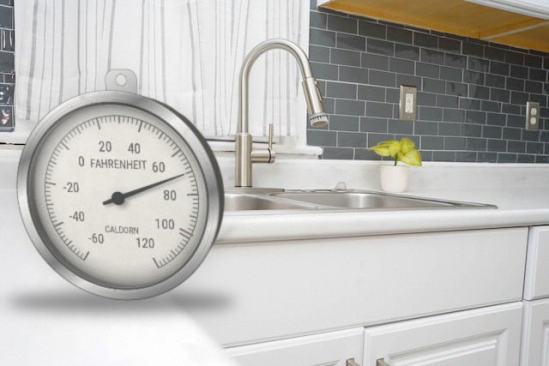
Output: 70°F
